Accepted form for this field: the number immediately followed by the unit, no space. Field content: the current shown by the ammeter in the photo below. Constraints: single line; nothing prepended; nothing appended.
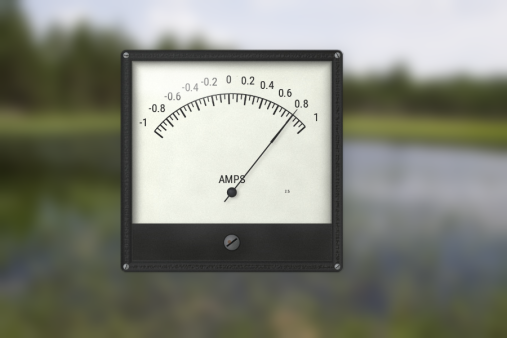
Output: 0.8A
